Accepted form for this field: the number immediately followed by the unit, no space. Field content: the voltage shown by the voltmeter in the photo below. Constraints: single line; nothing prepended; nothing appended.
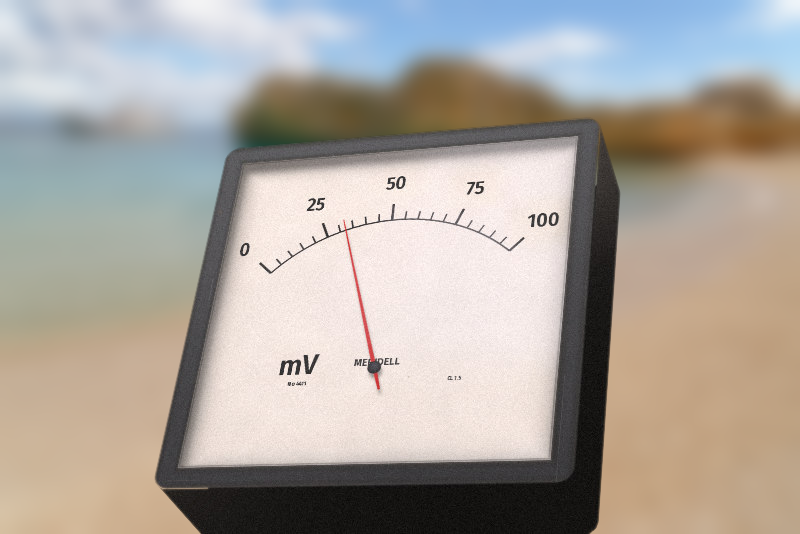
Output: 32.5mV
